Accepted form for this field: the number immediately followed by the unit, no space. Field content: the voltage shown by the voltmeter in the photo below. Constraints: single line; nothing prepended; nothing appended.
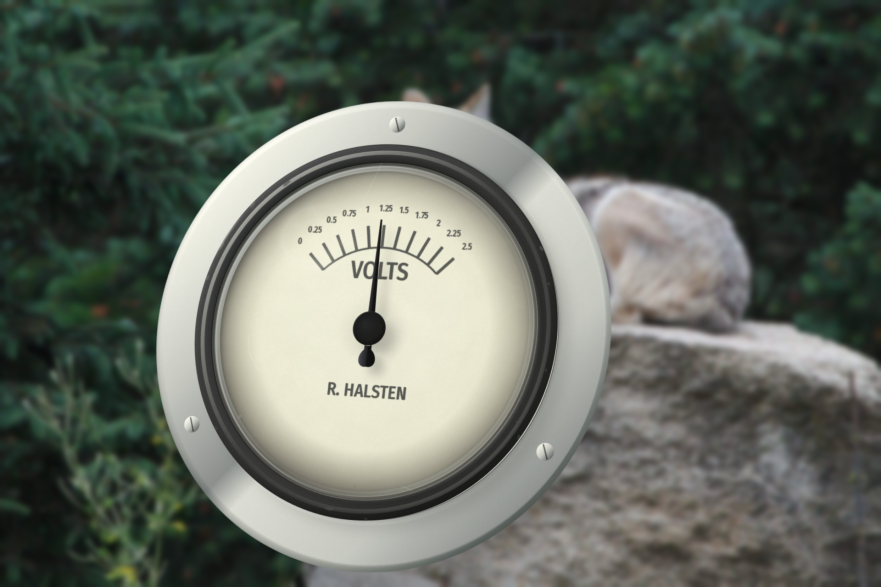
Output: 1.25V
